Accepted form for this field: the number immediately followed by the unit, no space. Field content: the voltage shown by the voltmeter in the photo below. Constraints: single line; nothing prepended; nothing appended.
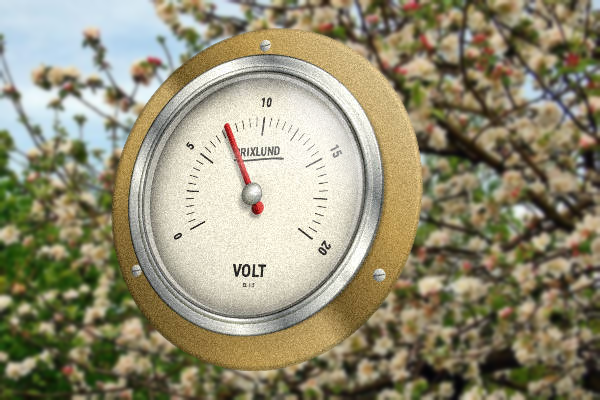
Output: 7.5V
